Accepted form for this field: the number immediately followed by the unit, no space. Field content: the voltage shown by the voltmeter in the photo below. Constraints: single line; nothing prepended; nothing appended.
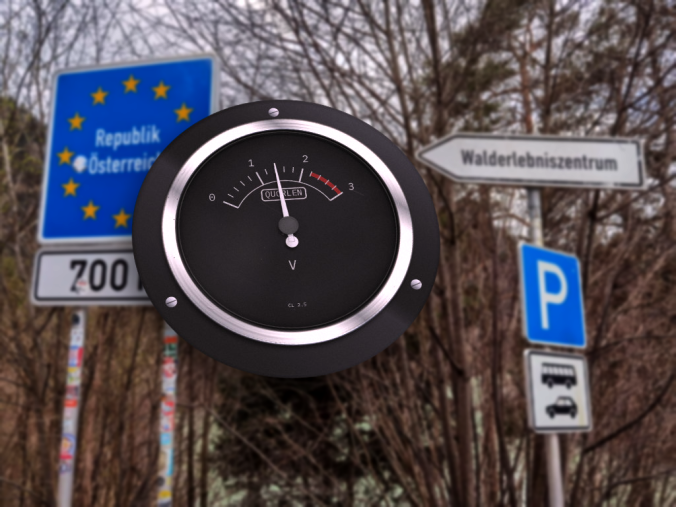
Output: 1.4V
